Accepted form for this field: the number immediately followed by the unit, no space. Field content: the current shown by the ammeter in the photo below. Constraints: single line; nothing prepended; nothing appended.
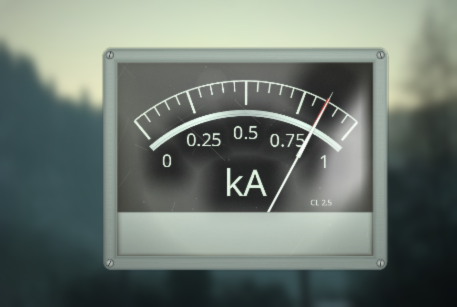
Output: 0.85kA
